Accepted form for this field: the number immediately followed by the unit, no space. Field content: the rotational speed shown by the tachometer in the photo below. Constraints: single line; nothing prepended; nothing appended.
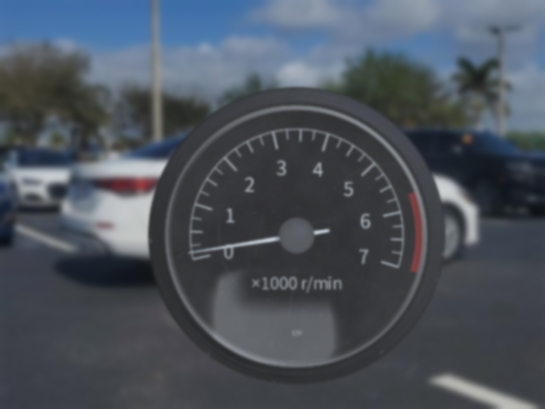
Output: 125rpm
